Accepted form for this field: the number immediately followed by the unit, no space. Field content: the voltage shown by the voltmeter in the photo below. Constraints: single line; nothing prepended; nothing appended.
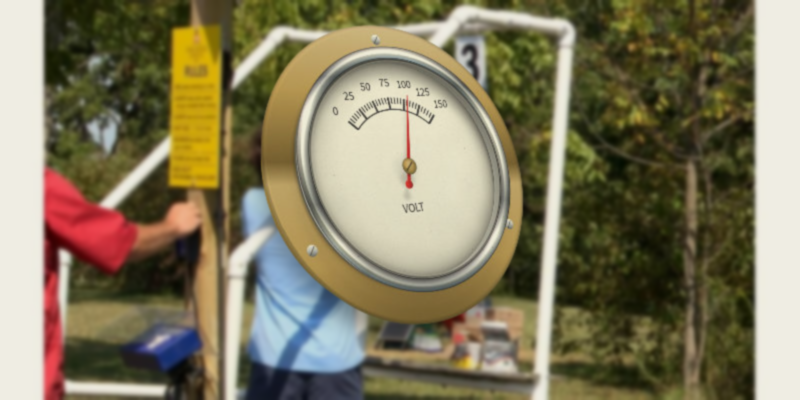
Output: 100V
